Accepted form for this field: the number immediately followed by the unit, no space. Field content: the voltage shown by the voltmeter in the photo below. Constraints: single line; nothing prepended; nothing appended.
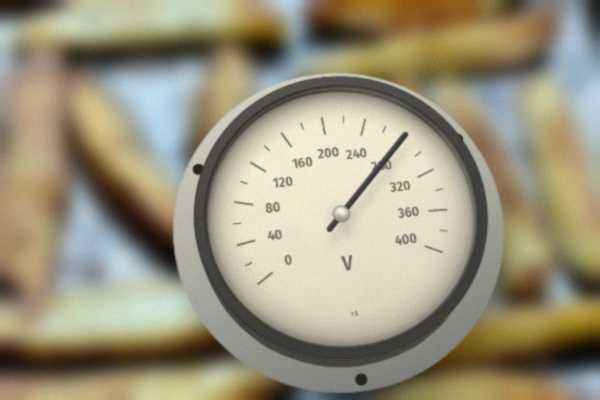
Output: 280V
